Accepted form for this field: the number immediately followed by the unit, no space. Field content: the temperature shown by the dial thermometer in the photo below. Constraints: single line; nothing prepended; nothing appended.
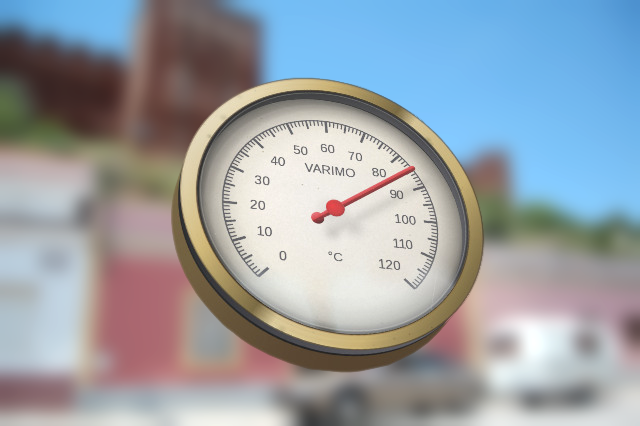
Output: 85°C
